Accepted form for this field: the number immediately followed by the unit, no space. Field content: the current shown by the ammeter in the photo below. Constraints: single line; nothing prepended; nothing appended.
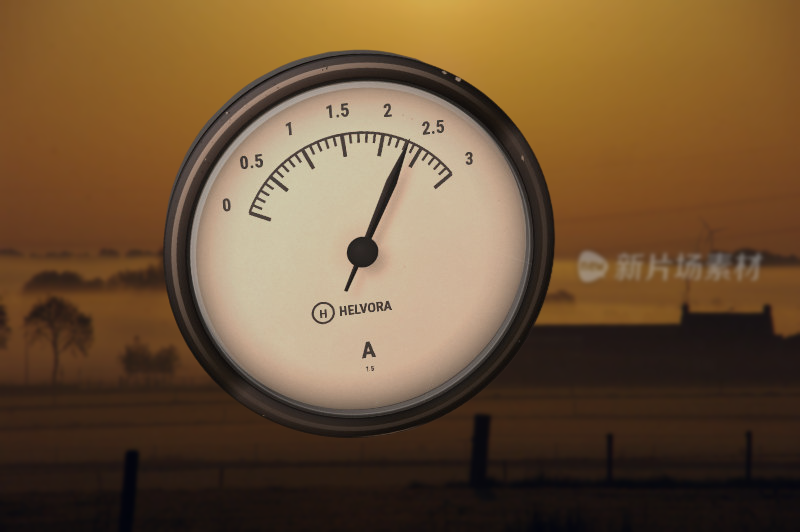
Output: 2.3A
